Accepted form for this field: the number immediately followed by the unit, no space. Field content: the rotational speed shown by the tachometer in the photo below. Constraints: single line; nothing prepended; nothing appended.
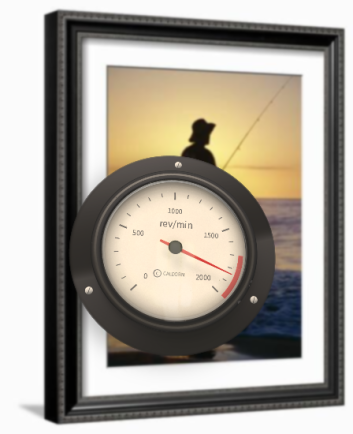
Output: 1850rpm
